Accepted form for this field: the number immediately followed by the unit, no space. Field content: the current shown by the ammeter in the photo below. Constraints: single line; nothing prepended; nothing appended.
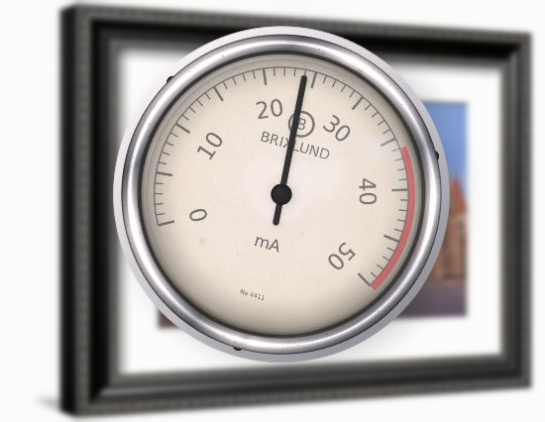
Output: 24mA
